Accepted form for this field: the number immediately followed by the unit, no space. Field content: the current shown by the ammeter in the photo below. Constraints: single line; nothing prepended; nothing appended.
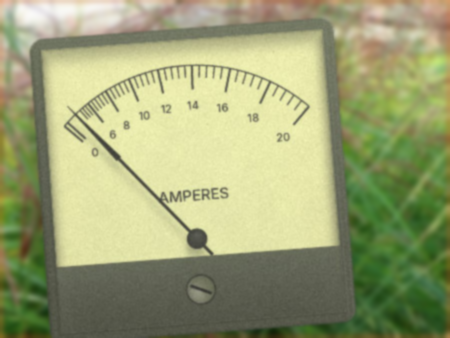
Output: 4A
